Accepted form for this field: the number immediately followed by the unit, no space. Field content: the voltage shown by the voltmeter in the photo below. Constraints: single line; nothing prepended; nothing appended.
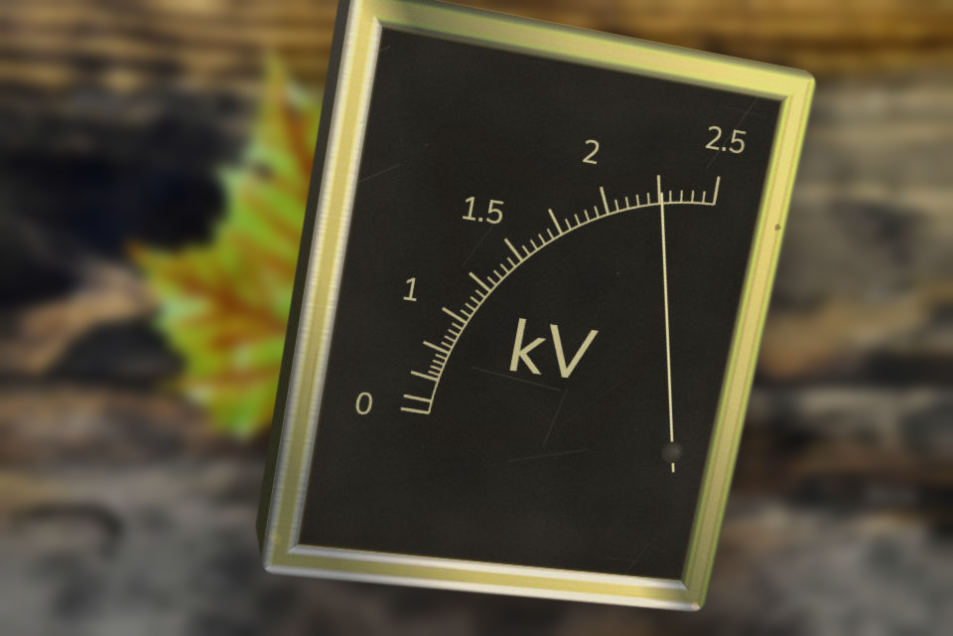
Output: 2.25kV
